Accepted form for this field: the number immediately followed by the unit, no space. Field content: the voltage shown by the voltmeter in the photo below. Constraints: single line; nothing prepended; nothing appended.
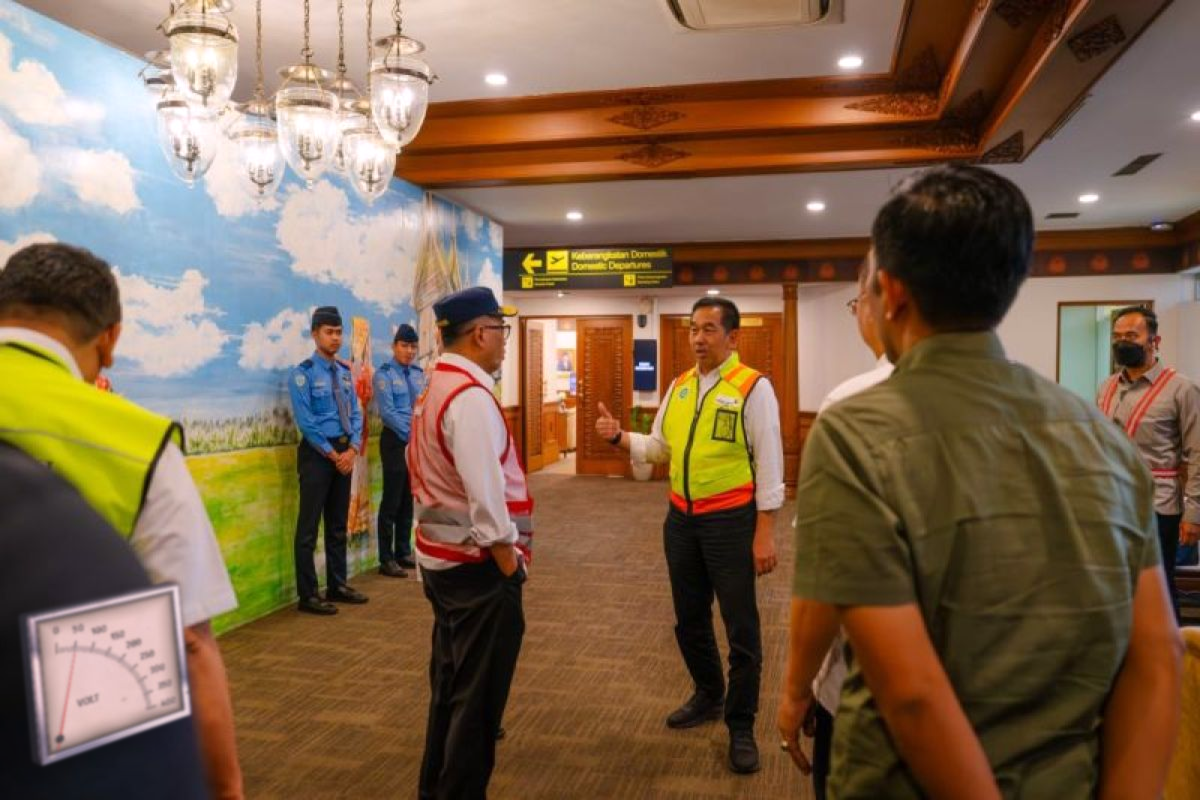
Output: 50V
